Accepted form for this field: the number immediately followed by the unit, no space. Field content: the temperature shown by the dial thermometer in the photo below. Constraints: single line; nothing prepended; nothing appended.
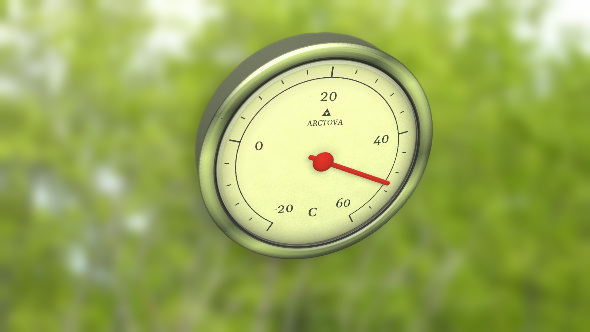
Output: 50°C
